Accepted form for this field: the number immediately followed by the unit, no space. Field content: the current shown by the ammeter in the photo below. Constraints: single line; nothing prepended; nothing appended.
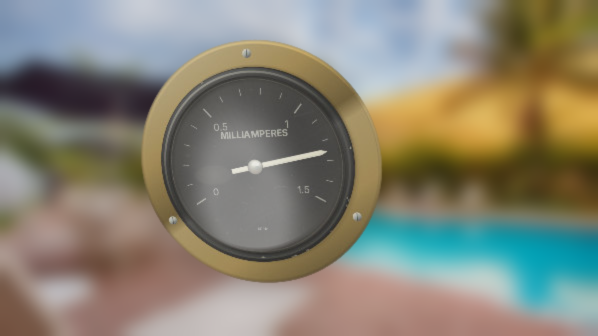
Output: 1.25mA
